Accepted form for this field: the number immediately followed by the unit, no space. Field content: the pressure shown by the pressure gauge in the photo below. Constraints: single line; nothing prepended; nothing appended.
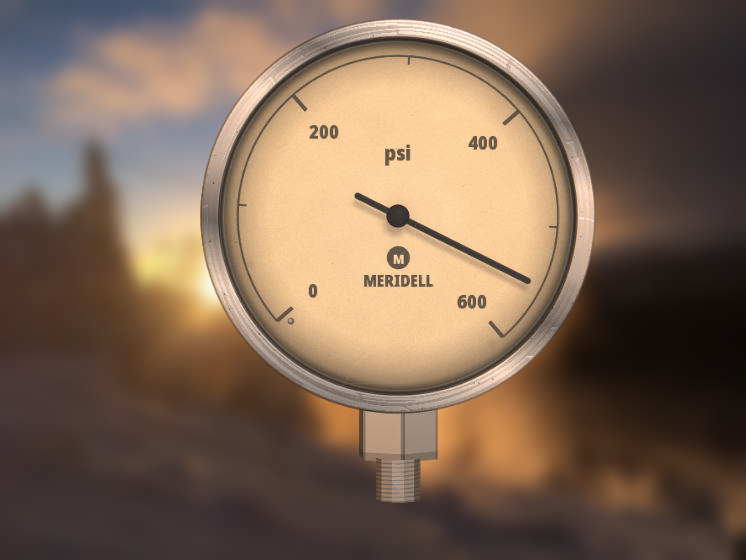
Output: 550psi
